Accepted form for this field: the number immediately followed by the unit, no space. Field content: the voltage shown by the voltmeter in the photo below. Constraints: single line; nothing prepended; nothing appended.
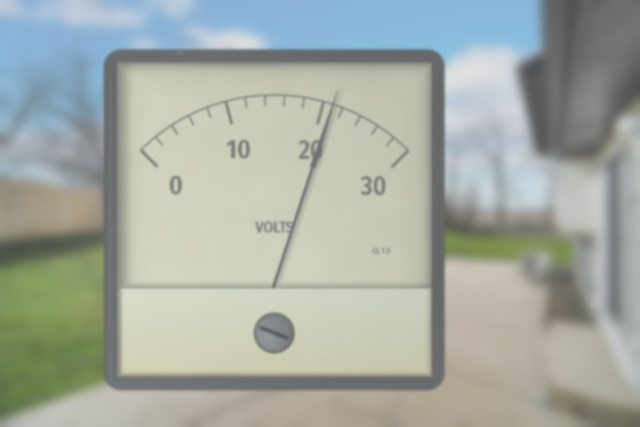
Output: 21V
